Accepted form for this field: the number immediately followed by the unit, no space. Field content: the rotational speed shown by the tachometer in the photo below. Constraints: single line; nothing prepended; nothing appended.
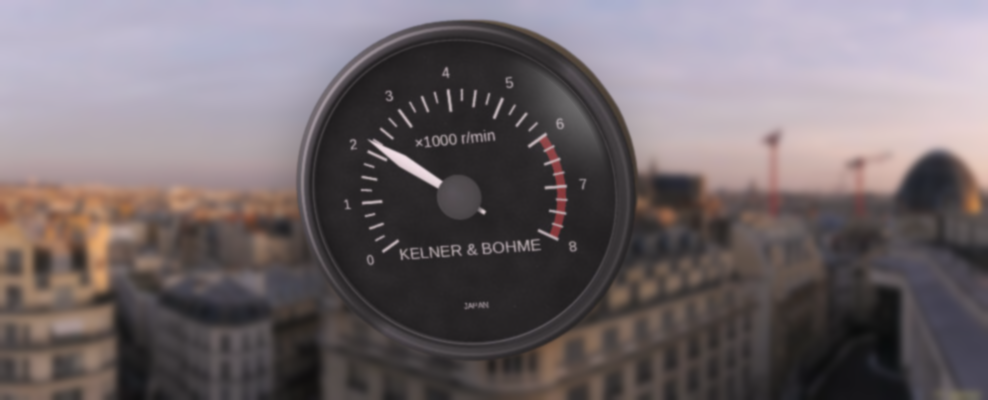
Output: 2250rpm
